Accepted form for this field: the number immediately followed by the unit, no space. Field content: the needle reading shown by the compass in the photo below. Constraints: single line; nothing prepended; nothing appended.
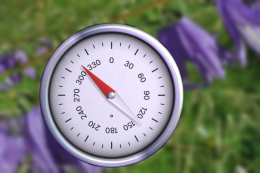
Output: 315°
